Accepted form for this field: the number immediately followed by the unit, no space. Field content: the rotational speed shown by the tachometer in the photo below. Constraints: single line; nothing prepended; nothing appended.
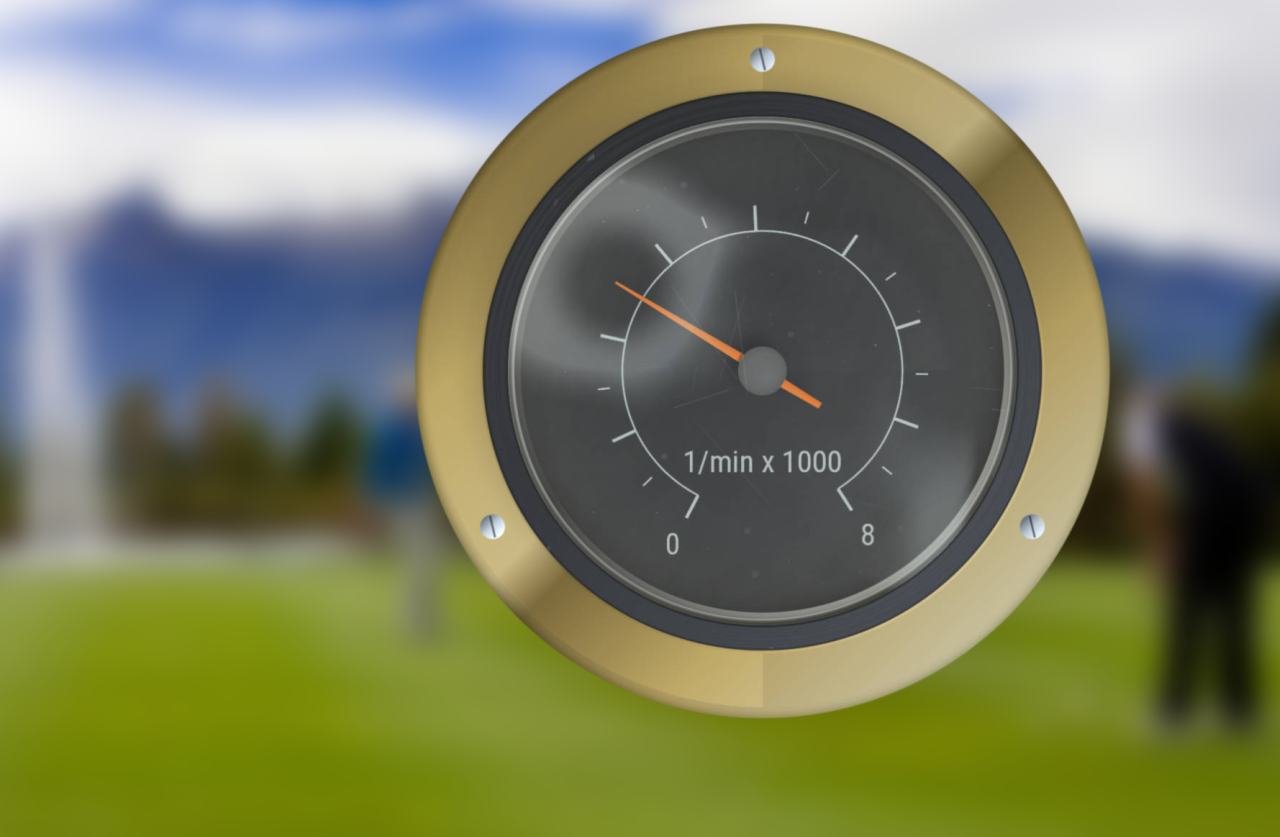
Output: 2500rpm
